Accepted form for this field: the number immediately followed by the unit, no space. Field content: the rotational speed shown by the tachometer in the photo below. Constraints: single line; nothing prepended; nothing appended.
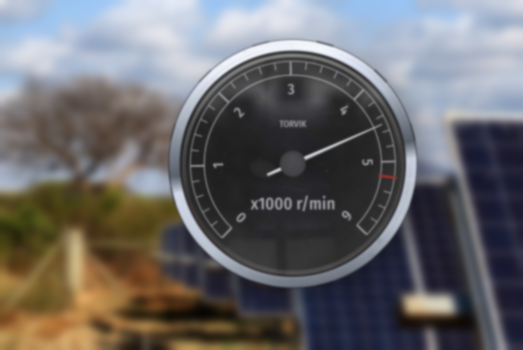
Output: 4500rpm
